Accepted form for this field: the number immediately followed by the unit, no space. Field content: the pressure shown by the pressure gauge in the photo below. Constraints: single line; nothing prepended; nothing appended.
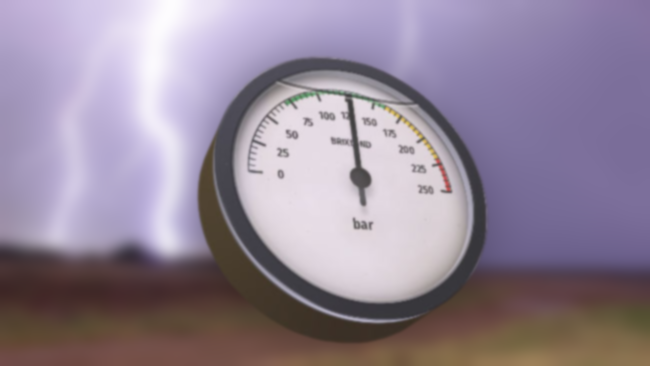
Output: 125bar
